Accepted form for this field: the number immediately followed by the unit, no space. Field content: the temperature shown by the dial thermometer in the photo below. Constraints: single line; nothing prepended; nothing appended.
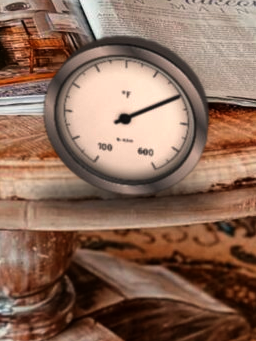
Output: 450°F
